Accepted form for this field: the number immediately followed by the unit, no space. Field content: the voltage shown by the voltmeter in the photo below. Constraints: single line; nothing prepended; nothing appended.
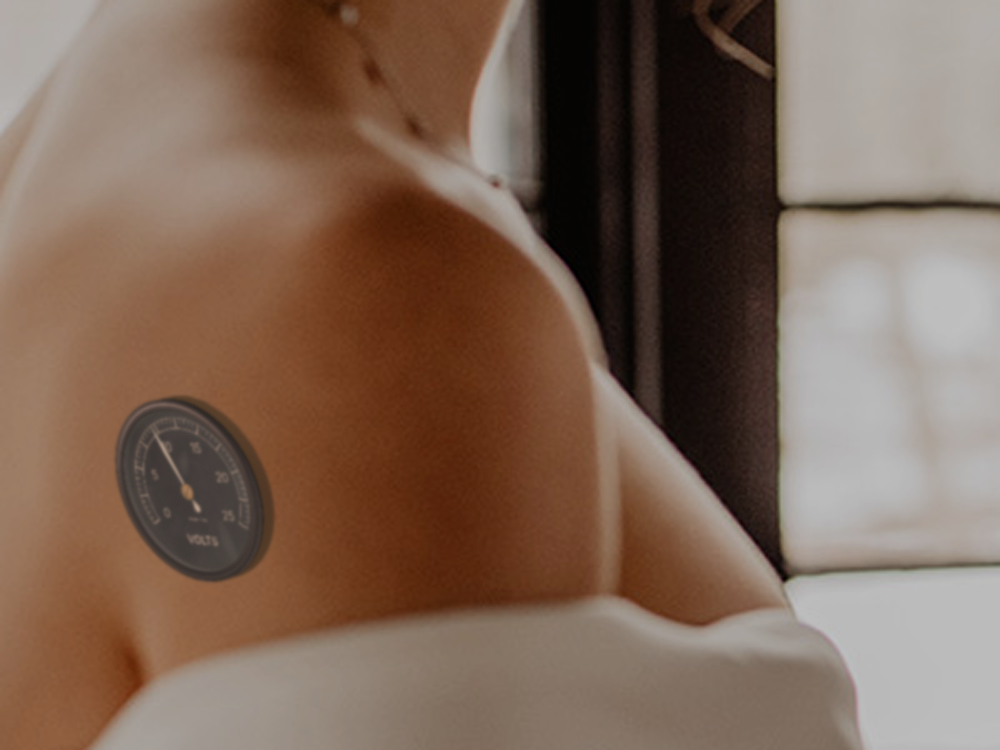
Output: 10V
